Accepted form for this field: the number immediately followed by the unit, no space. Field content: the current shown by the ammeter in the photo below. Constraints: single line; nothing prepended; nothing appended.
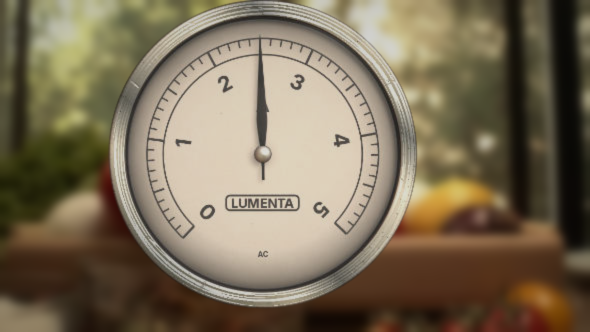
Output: 2.5A
